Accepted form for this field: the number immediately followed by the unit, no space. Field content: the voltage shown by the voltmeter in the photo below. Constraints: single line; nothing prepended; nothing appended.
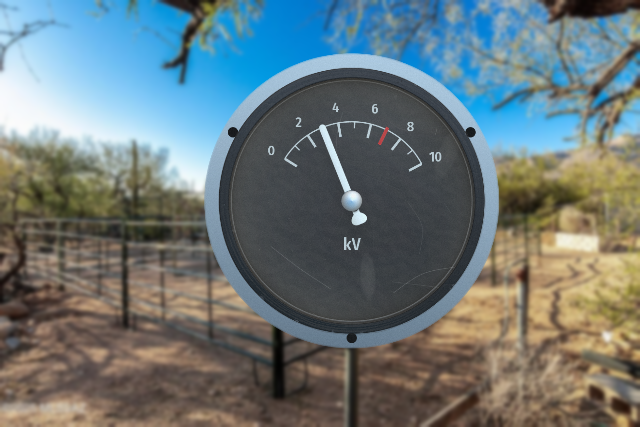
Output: 3kV
